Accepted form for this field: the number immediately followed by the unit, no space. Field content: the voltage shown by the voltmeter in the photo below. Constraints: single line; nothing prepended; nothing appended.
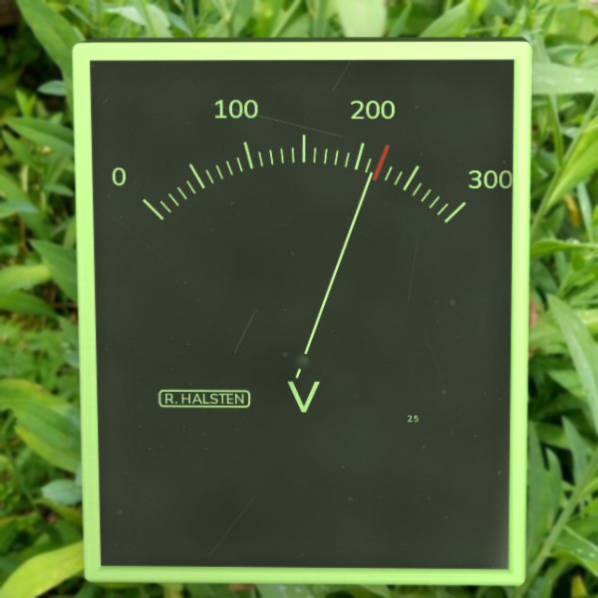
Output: 215V
